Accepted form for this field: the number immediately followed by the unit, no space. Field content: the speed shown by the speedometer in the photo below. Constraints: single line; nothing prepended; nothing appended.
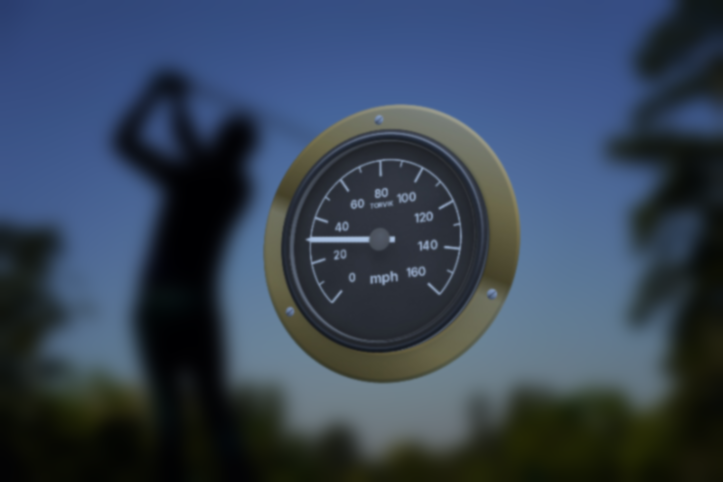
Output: 30mph
